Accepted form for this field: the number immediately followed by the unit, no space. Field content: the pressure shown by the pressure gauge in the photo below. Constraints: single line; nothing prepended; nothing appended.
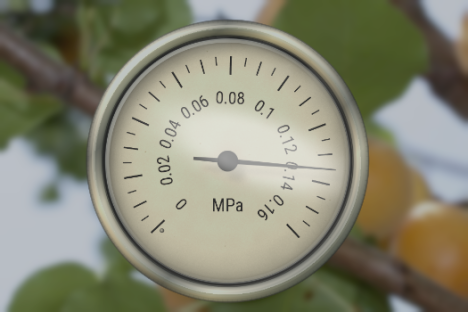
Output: 0.135MPa
